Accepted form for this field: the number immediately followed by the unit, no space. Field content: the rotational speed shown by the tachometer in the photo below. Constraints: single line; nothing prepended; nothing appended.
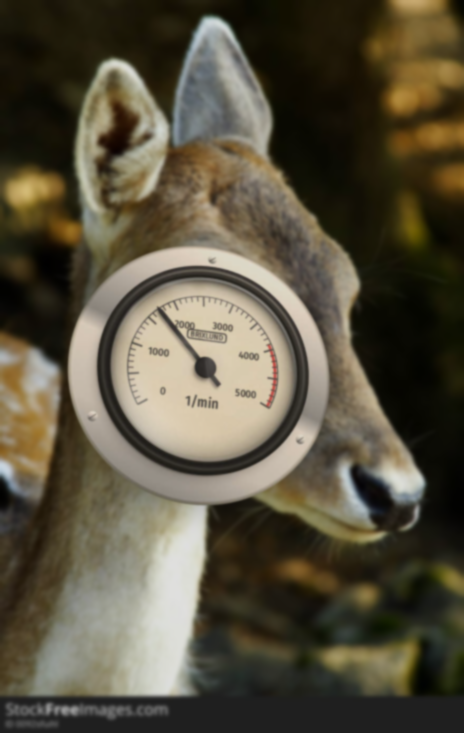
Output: 1700rpm
